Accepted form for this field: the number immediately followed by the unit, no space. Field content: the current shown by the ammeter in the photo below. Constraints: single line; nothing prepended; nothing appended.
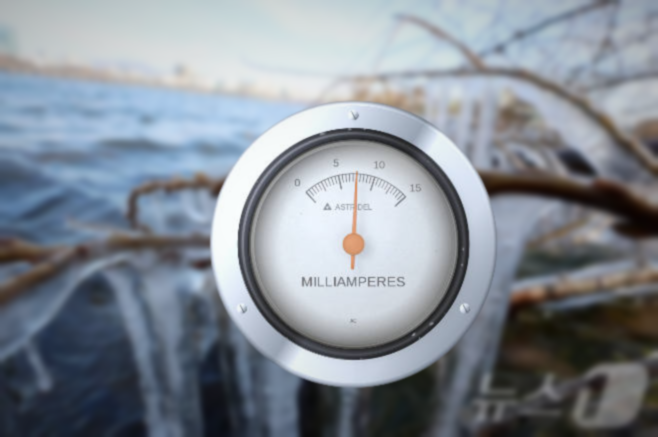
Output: 7.5mA
